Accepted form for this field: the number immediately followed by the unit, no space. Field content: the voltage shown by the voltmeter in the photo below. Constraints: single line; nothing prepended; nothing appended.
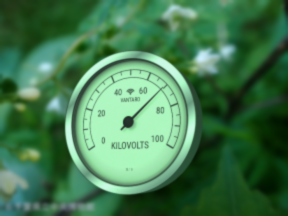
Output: 70kV
